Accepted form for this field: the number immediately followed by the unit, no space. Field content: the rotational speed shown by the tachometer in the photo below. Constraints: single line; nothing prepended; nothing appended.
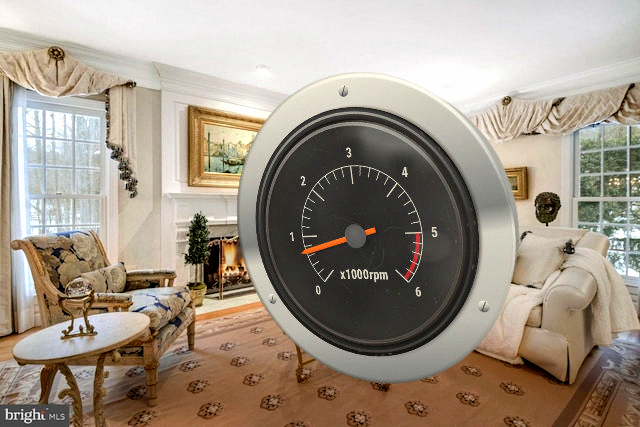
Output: 700rpm
